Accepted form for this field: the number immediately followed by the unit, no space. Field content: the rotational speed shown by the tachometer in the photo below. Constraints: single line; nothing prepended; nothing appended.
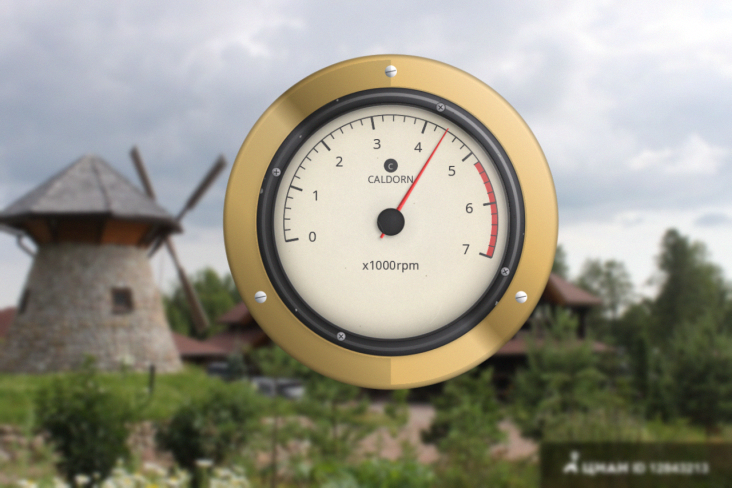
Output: 4400rpm
